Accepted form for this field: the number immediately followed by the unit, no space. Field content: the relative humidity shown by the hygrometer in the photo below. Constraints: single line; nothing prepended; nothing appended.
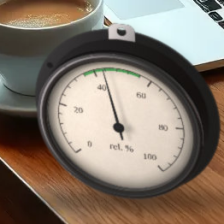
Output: 44%
